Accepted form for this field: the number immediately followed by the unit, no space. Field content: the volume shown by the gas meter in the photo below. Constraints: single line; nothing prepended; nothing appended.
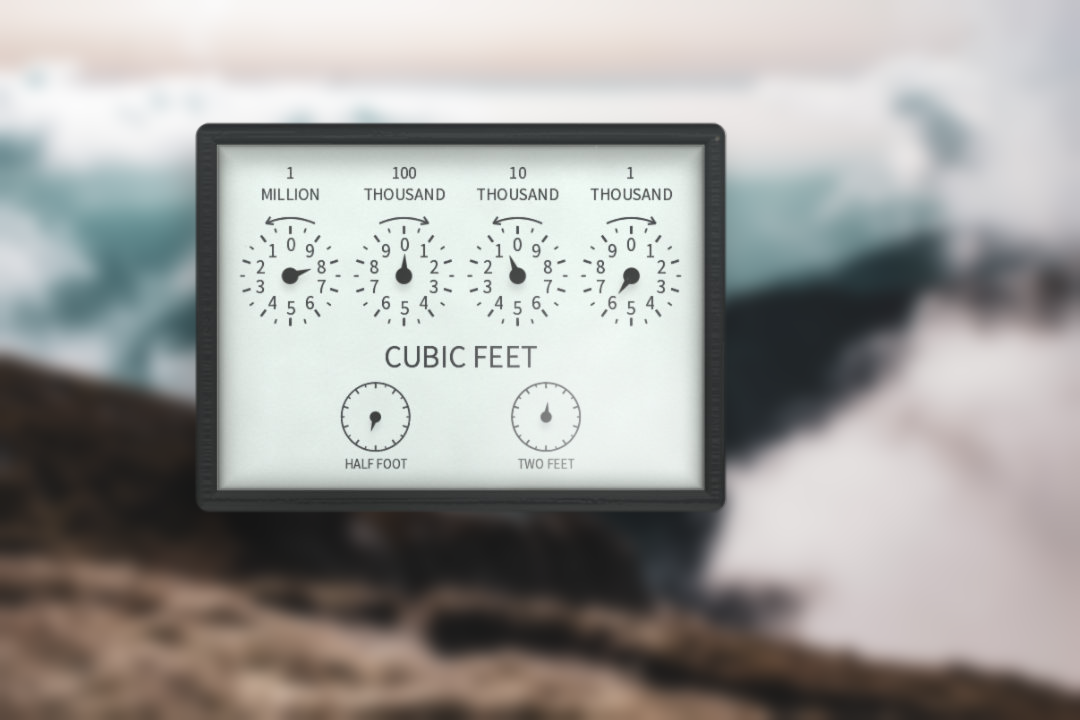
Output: 800600ft³
